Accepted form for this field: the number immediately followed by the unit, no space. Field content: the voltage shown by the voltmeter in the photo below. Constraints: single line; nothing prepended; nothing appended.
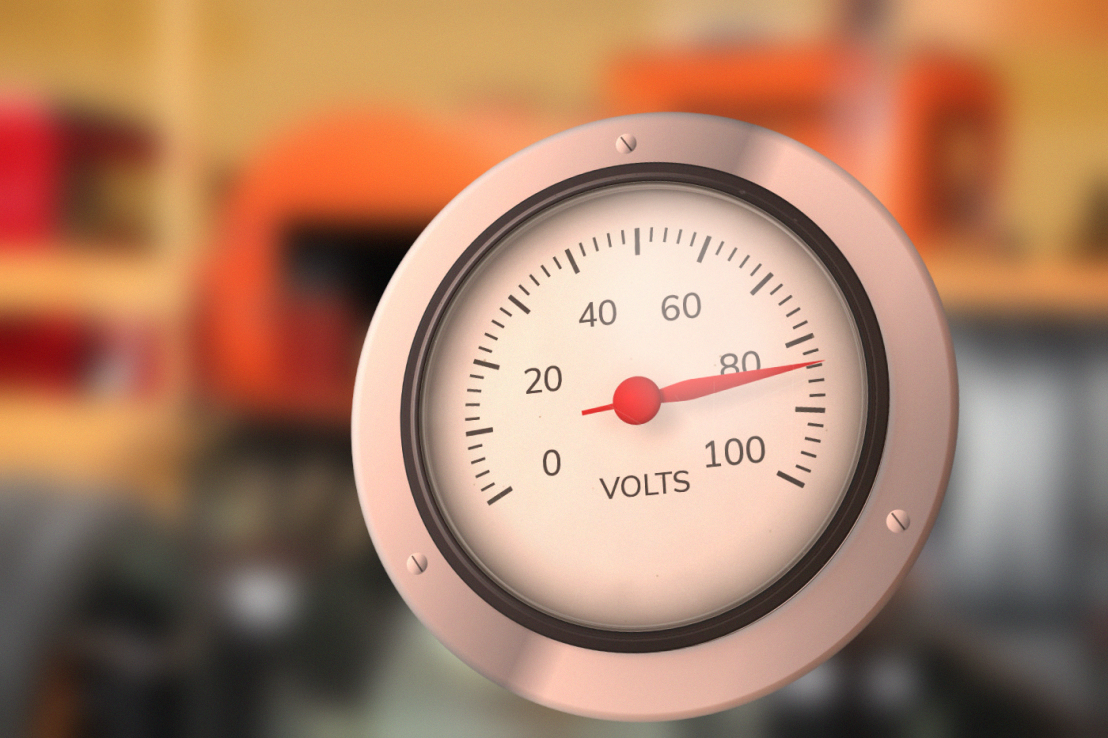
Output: 84V
